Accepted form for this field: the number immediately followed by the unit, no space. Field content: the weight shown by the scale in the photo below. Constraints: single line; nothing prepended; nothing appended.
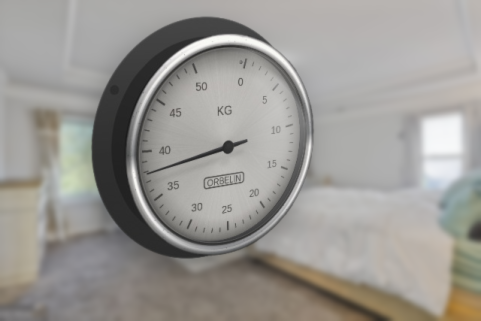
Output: 38kg
